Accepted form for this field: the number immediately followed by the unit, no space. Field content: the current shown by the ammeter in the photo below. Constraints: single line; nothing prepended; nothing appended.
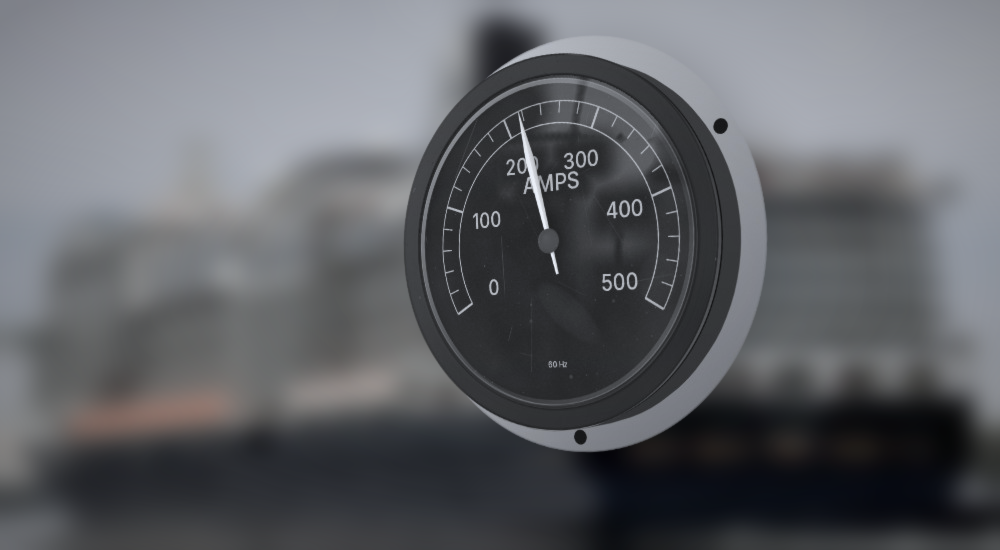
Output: 220A
